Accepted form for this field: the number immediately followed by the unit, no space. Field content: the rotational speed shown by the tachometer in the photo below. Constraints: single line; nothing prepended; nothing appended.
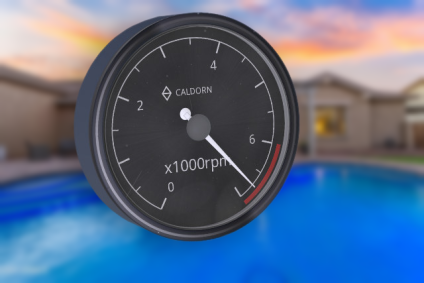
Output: 6750rpm
